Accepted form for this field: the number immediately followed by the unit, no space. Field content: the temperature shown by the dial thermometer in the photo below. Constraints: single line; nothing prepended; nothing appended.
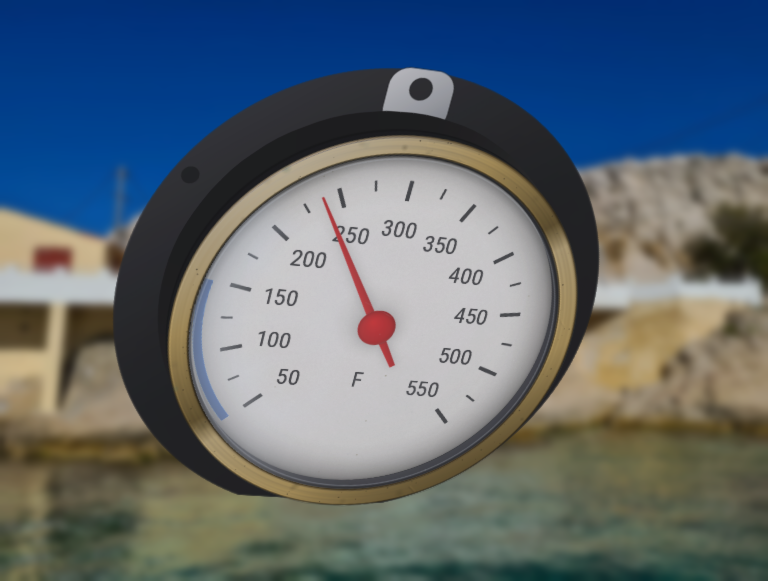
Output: 237.5°F
